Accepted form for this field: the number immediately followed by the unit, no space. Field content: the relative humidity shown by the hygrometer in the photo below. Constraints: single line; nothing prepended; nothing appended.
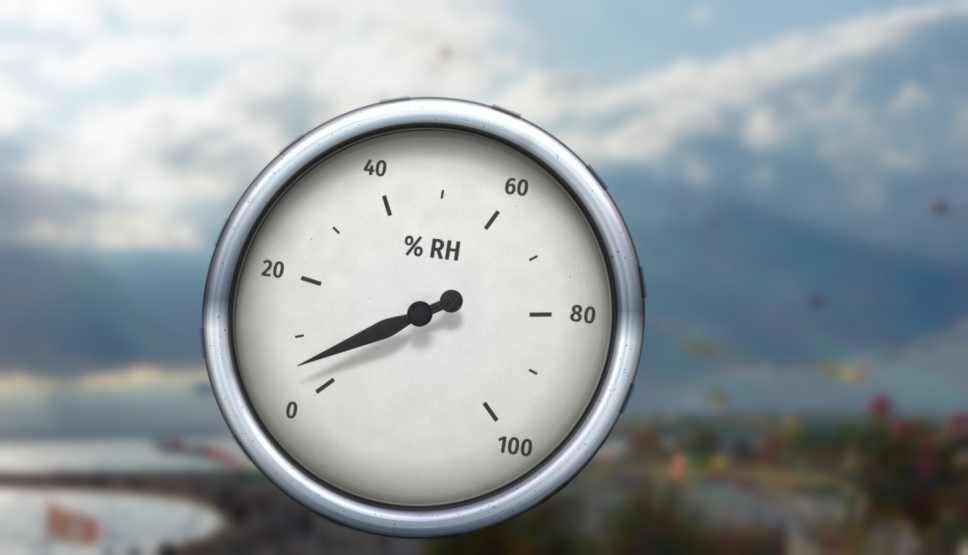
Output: 5%
